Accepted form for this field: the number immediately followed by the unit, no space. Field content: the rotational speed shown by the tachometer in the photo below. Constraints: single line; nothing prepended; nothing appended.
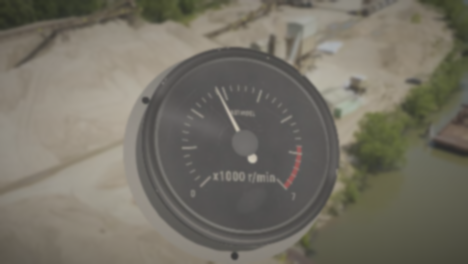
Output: 2800rpm
